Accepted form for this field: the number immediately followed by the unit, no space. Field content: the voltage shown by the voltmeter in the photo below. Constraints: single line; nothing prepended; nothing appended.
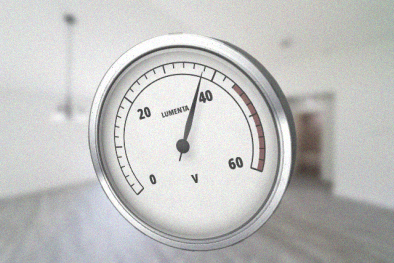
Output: 38V
